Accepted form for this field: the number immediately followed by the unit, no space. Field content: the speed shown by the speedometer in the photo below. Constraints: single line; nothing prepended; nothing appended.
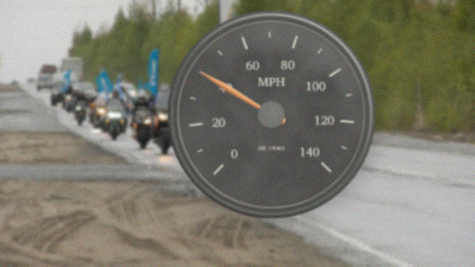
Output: 40mph
